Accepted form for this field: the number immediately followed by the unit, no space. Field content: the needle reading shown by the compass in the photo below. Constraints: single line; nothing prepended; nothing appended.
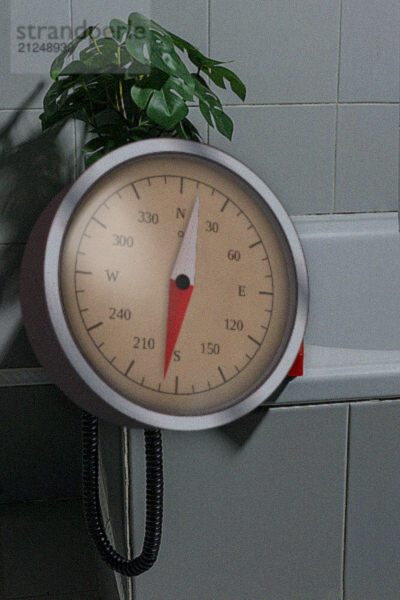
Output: 190°
